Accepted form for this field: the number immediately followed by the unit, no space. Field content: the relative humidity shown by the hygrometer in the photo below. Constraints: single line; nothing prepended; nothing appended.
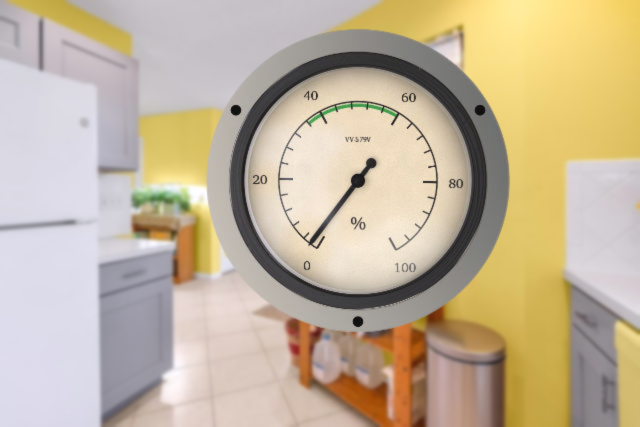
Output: 2%
